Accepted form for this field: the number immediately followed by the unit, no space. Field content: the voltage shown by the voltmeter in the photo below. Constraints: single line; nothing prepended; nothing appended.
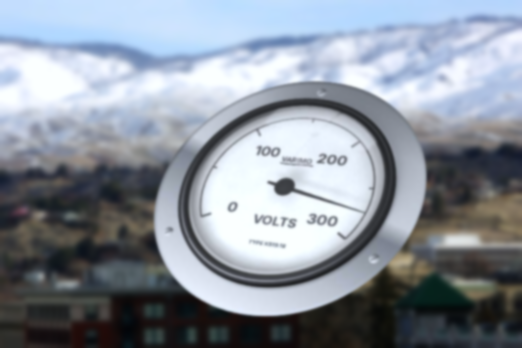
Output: 275V
